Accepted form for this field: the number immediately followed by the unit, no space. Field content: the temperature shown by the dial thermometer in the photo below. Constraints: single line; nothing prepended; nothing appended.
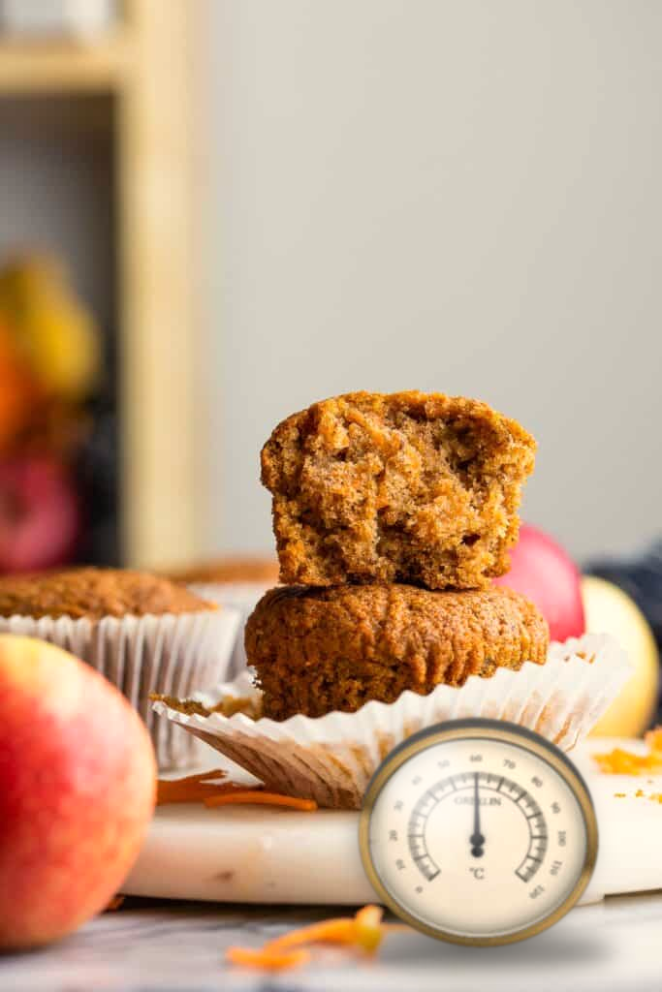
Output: 60°C
